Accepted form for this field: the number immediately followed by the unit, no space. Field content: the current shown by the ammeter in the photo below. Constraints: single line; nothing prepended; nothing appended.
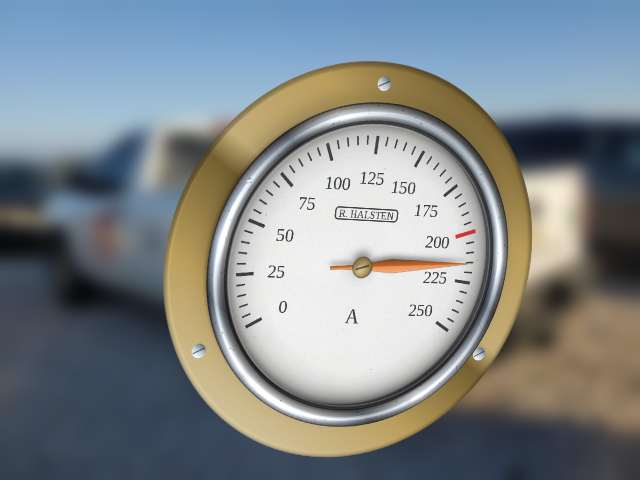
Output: 215A
